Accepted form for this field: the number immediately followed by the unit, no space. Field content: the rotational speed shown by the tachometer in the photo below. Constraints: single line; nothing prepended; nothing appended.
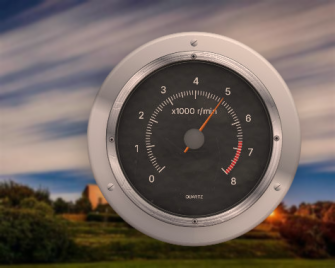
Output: 5000rpm
